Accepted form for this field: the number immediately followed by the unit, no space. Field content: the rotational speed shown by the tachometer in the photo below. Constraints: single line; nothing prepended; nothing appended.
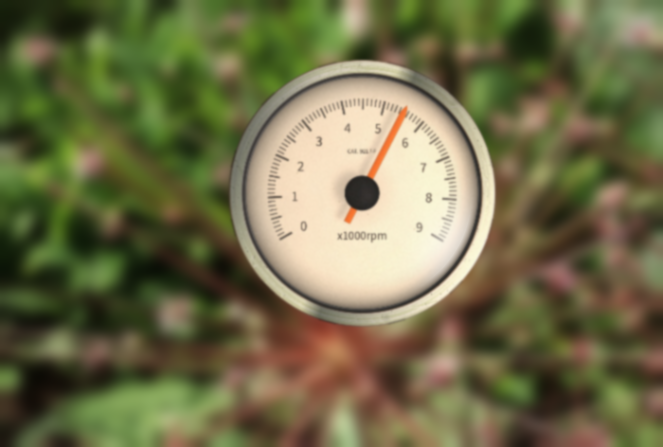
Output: 5500rpm
